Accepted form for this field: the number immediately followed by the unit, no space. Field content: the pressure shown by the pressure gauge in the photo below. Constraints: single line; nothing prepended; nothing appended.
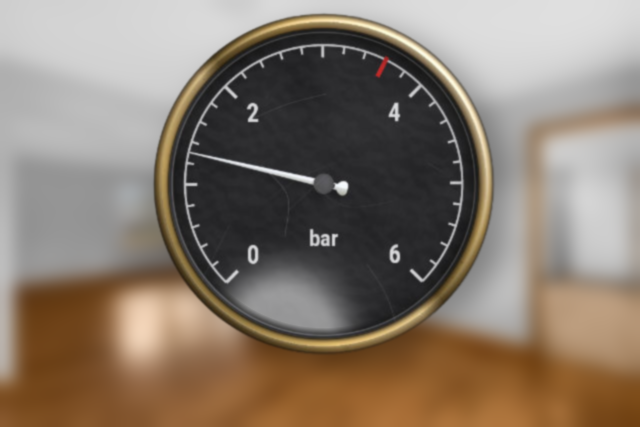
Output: 1.3bar
